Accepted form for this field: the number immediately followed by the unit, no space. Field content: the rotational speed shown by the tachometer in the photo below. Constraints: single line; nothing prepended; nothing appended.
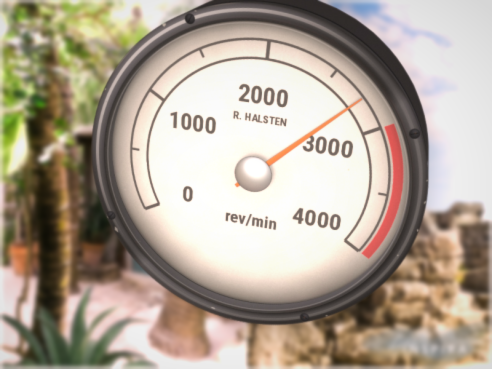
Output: 2750rpm
